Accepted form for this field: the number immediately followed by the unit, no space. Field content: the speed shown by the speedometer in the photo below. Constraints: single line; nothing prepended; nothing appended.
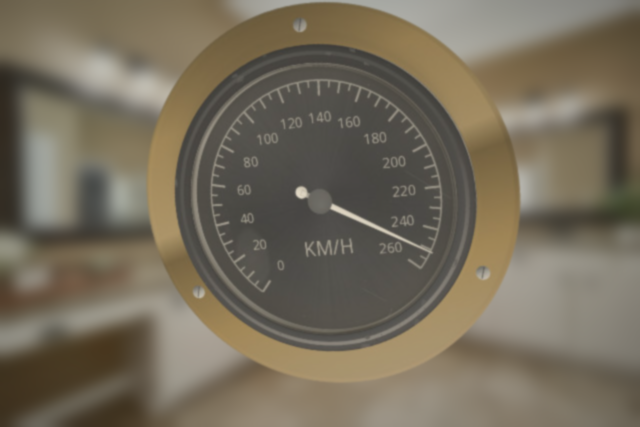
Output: 250km/h
